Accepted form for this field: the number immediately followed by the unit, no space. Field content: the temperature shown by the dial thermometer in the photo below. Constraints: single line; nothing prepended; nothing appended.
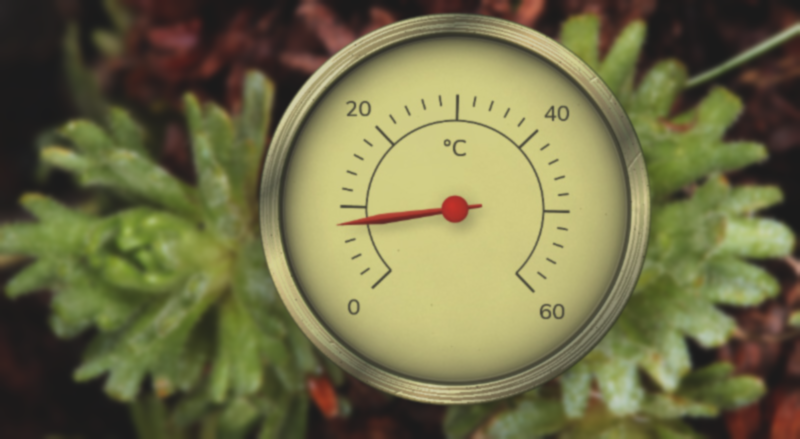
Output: 8°C
